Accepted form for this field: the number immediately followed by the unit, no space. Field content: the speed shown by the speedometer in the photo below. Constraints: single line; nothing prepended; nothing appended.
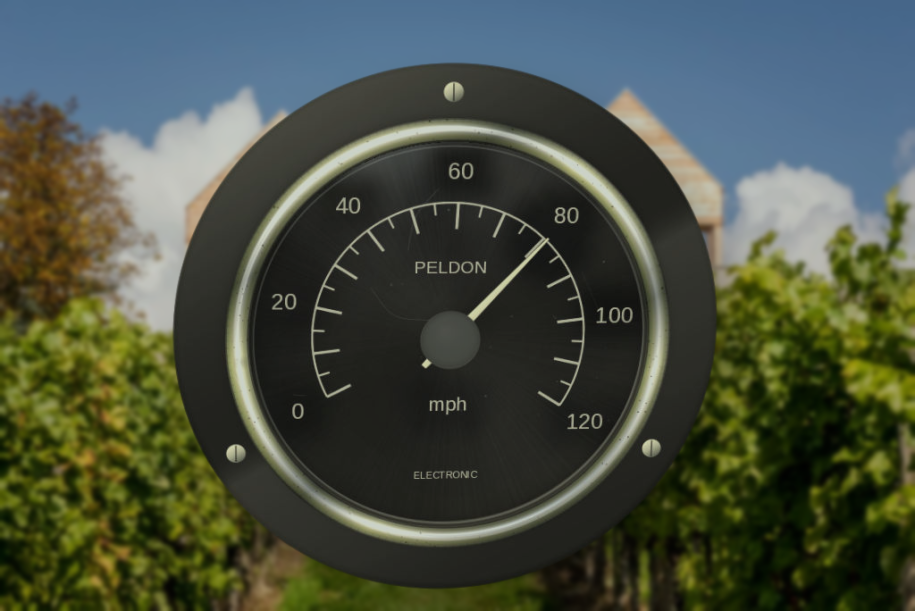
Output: 80mph
